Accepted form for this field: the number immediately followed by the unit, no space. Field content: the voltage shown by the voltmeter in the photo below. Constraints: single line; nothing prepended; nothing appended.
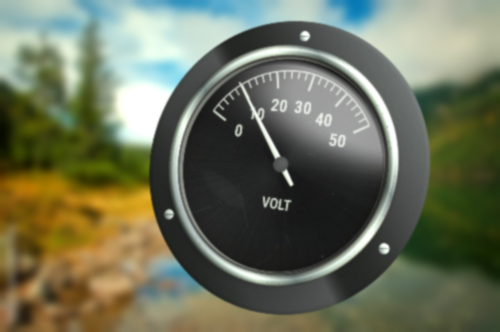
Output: 10V
